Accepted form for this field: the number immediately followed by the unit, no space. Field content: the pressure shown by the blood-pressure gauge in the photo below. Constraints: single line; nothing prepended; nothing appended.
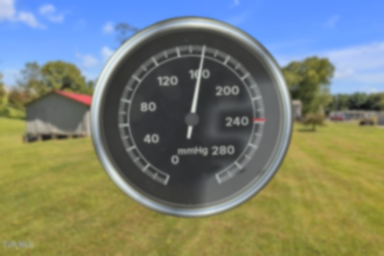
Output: 160mmHg
